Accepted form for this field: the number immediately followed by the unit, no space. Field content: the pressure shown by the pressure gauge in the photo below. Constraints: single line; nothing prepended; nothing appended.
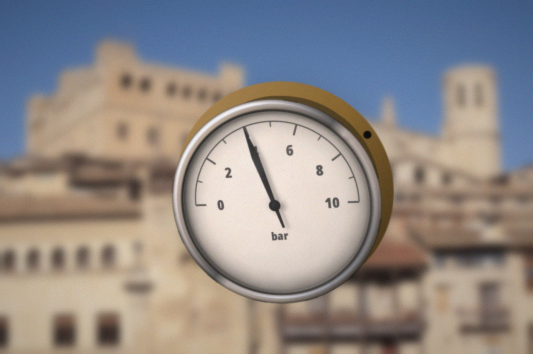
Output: 4bar
